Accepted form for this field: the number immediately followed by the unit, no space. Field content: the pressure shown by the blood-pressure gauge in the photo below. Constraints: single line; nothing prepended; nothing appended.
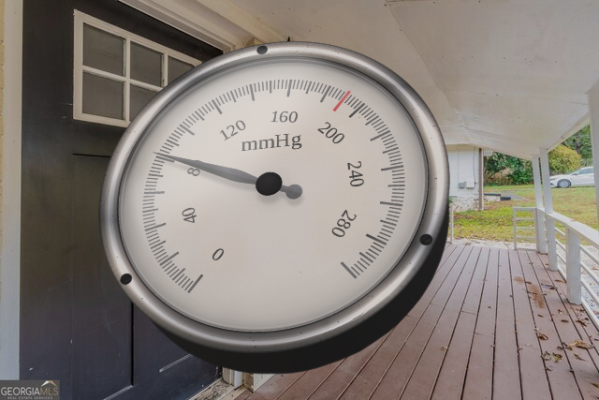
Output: 80mmHg
